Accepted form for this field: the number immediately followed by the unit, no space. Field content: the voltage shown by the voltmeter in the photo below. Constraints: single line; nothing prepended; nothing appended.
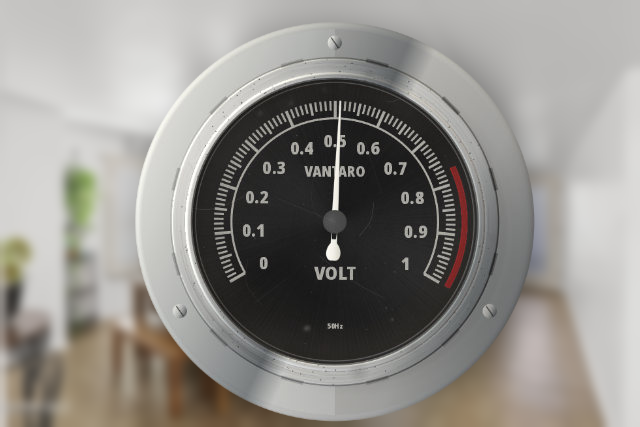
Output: 0.51V
